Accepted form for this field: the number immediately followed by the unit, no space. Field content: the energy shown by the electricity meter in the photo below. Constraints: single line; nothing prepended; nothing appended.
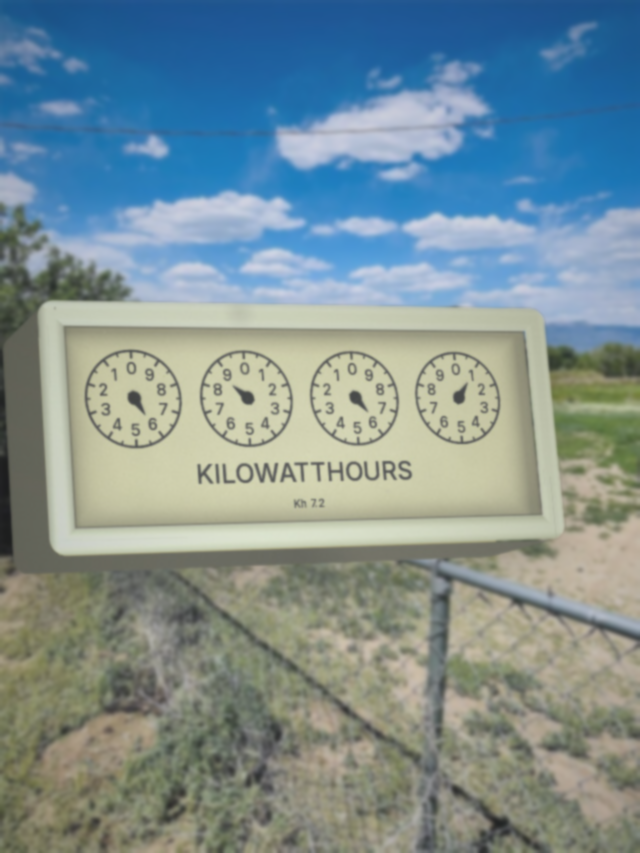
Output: 5861kWh
